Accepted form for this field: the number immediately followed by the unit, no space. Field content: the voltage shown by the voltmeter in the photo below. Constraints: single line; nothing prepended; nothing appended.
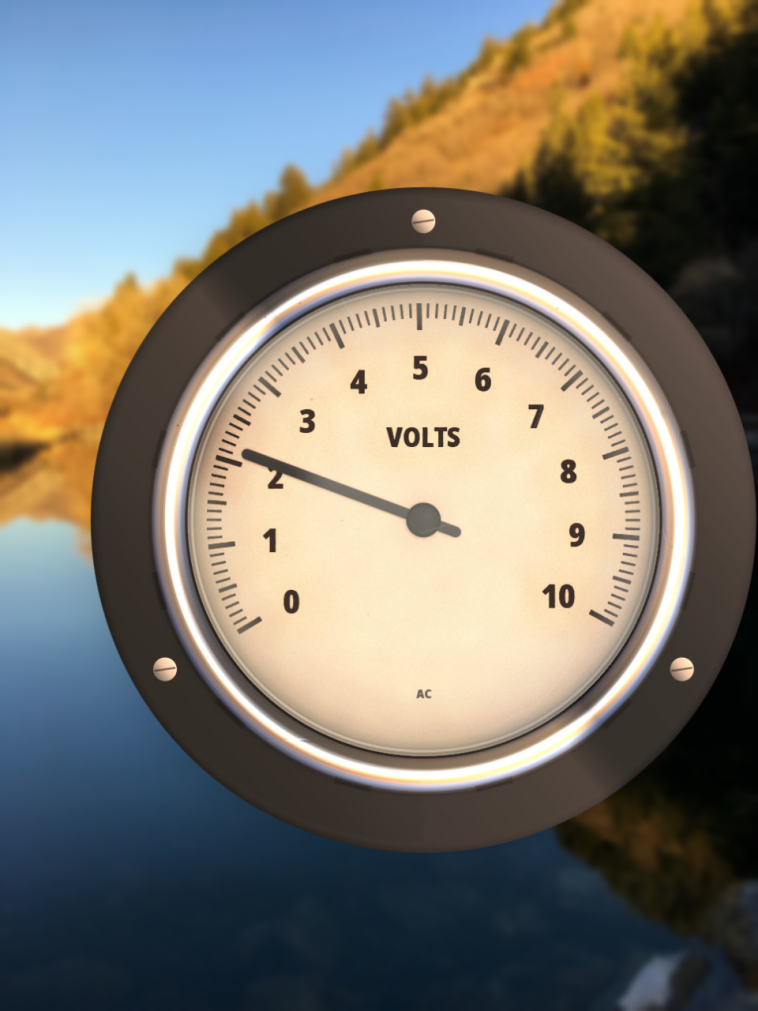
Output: 2.15V
